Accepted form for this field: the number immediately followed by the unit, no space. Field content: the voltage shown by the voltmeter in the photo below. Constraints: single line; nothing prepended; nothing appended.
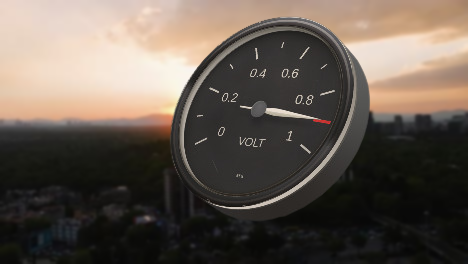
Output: 0.9V
